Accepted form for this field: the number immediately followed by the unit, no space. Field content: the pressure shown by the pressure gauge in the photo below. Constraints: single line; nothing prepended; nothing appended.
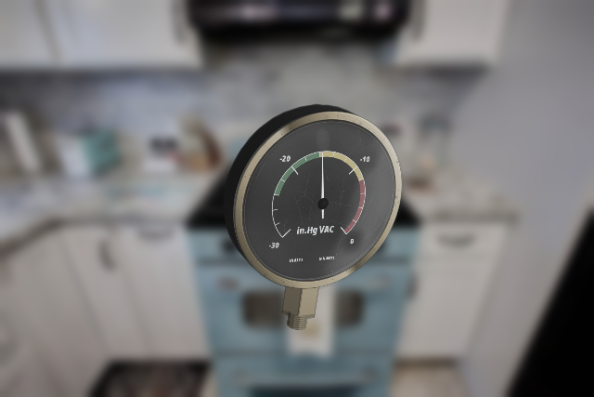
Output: -16inHg
